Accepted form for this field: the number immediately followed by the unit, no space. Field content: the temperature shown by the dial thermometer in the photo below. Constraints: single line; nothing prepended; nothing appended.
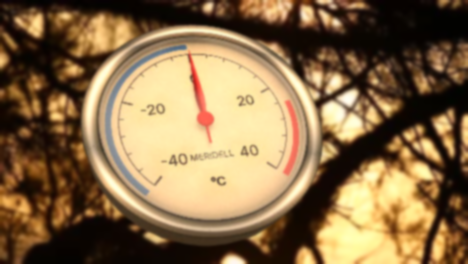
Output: 0°C
